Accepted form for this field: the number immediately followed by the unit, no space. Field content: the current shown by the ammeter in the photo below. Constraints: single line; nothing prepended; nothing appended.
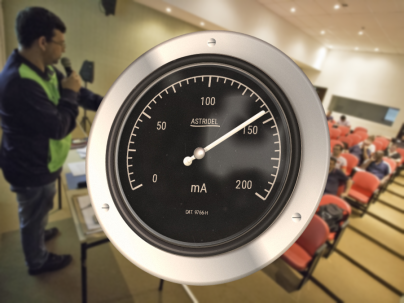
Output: 145mA
